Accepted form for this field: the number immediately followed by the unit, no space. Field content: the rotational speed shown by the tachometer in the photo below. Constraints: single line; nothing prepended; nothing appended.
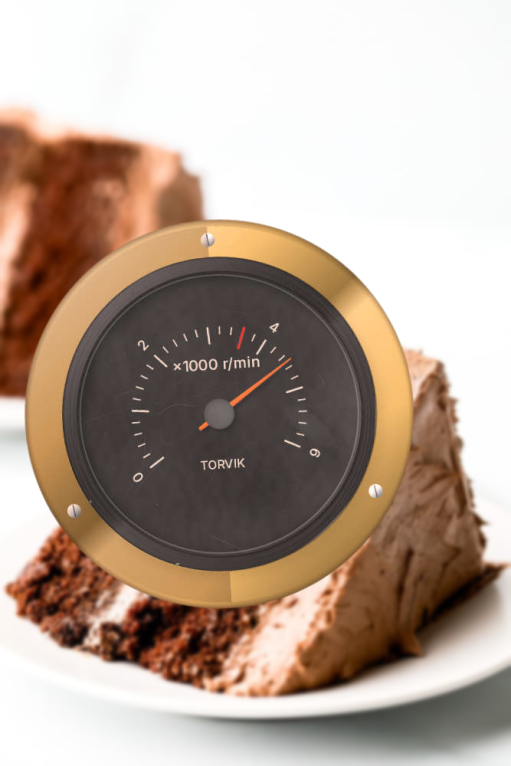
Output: 4500rpm
